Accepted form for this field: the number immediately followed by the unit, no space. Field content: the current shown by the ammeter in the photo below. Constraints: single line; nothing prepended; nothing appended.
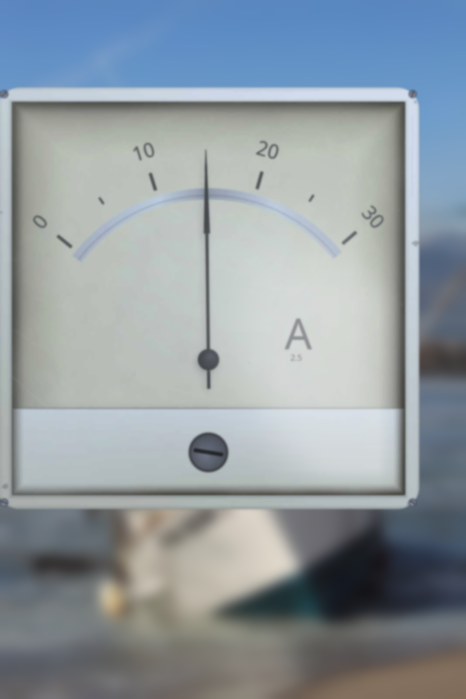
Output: 15A
